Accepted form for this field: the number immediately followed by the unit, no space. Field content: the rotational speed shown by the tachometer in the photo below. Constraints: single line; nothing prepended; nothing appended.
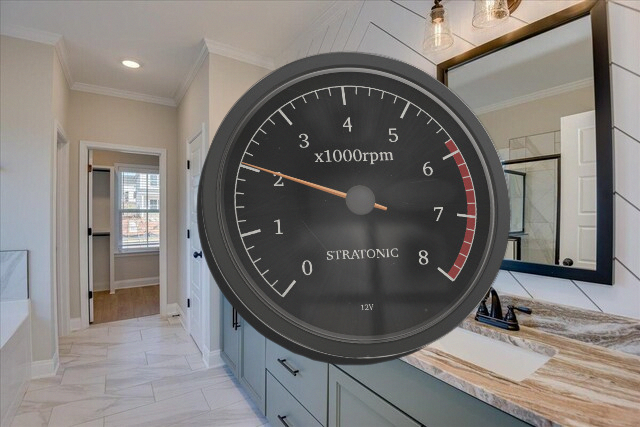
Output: 2000rpm
